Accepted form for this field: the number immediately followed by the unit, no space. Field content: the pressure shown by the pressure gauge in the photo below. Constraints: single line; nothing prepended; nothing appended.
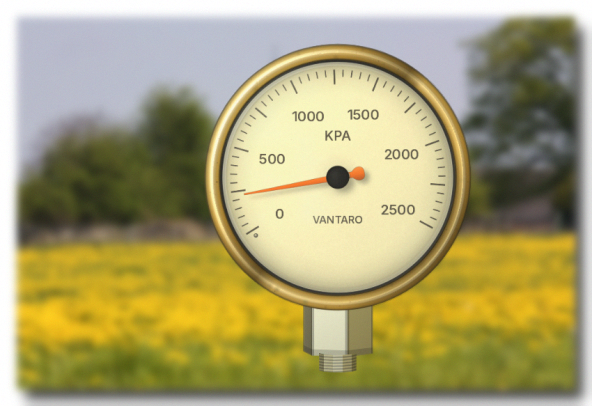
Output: 225kPa
